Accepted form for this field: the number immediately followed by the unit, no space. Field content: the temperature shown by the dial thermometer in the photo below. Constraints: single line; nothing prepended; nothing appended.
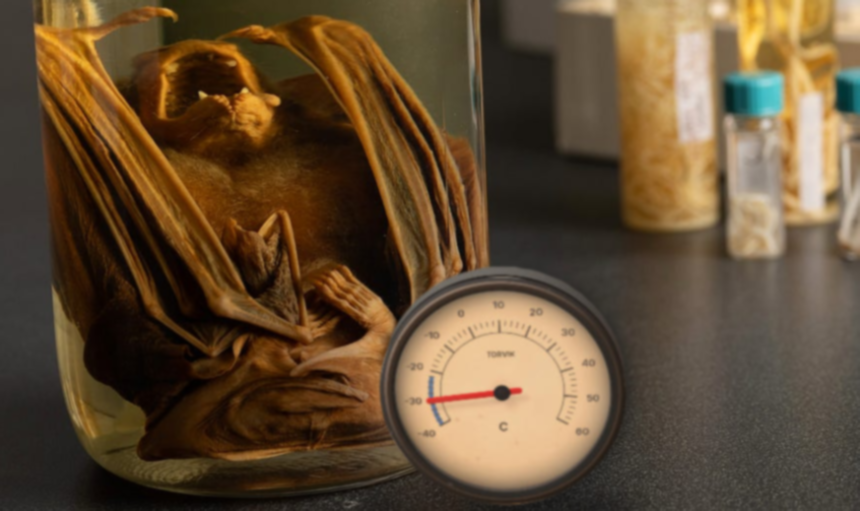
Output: -30°C
